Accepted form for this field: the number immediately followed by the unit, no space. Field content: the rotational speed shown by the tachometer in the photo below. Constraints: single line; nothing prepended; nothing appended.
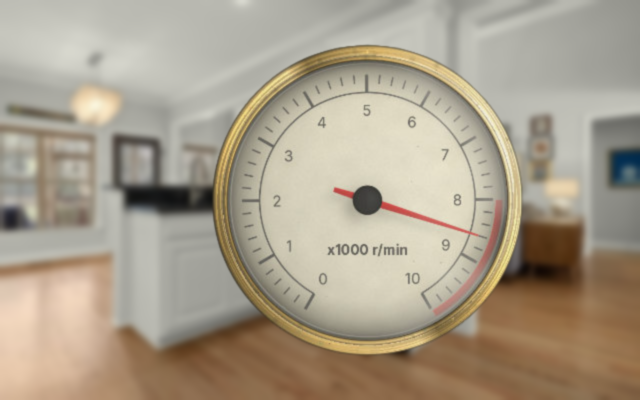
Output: 8600rpm
